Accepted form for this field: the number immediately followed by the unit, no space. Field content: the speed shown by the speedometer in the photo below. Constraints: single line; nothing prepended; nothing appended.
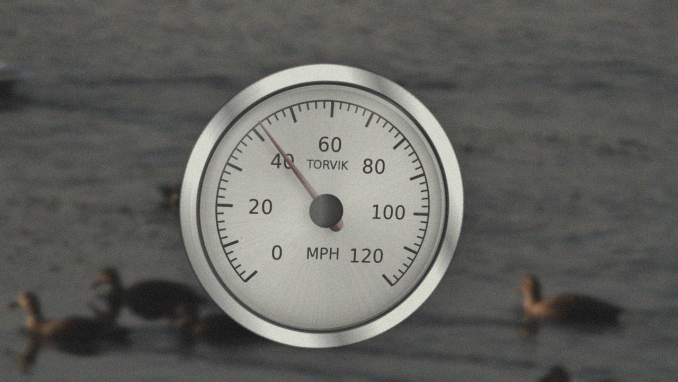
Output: 42mph
